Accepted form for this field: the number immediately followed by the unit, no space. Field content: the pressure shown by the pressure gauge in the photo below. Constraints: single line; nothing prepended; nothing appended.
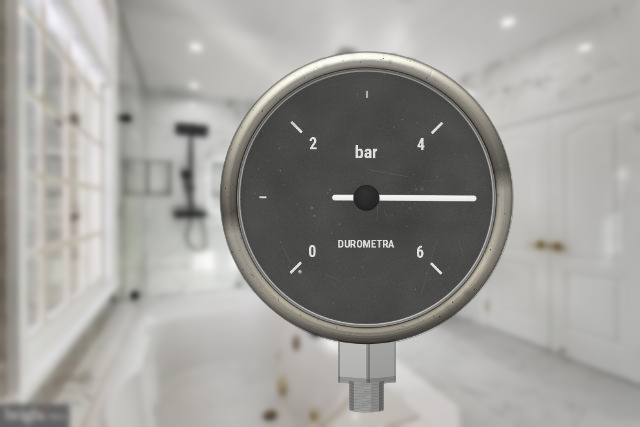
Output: 5bar
